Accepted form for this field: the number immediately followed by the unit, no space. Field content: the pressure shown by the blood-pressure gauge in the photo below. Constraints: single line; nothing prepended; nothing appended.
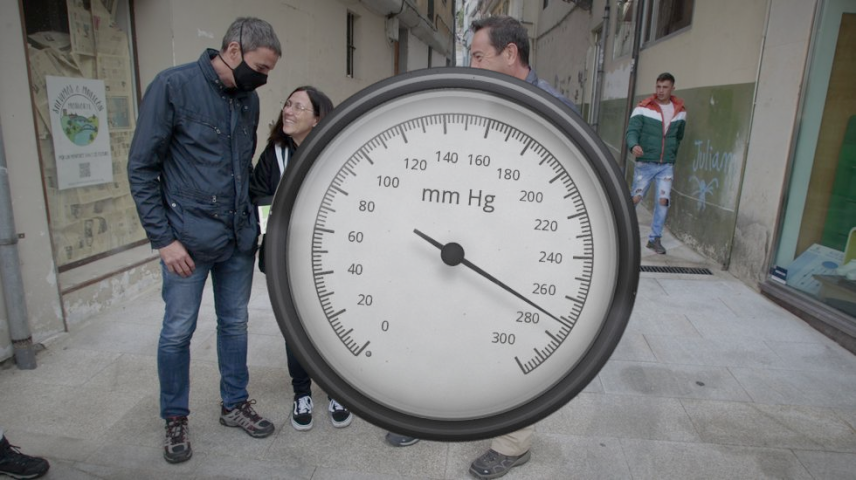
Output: 272mmHg
